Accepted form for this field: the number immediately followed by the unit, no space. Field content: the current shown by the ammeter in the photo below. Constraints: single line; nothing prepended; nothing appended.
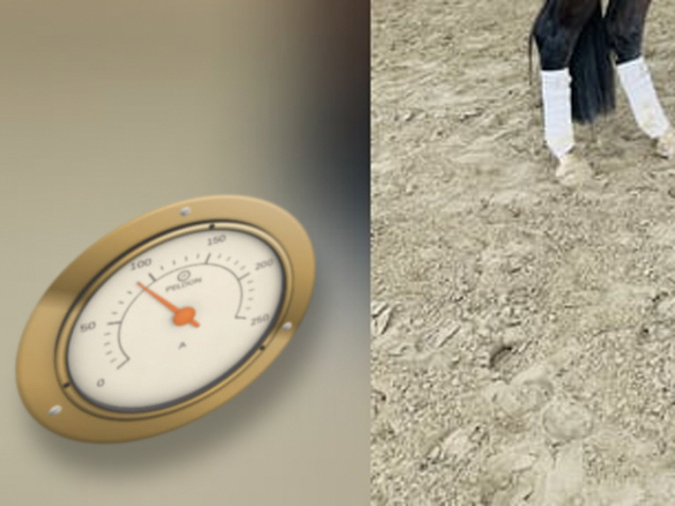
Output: 90A
